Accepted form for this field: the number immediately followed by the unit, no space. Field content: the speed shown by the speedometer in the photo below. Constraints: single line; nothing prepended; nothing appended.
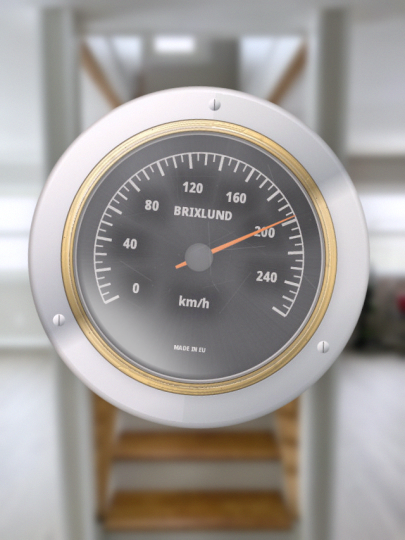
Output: 197.5km/h
